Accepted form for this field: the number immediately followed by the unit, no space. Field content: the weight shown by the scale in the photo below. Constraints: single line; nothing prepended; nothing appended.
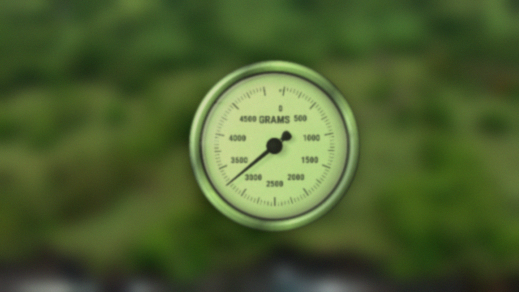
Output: 3250g
